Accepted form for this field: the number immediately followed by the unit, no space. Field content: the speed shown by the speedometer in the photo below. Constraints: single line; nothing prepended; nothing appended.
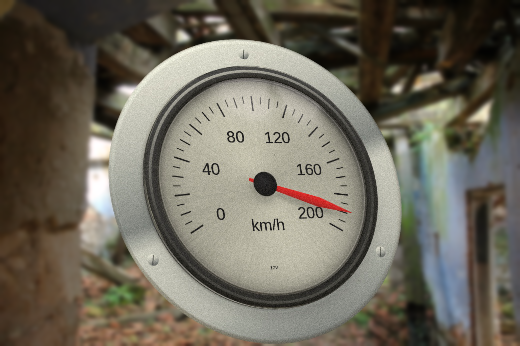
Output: 190km/h
